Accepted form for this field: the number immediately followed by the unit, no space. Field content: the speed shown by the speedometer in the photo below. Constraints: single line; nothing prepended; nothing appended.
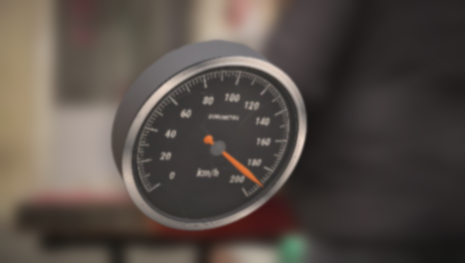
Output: 190km/h
